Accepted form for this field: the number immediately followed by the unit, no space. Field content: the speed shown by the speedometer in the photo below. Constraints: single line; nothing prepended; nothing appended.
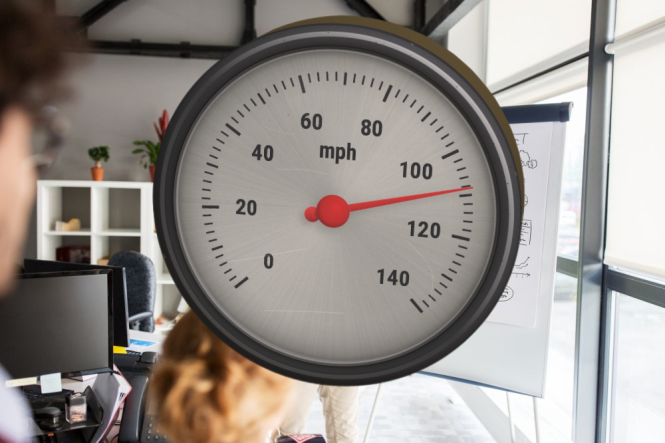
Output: 108mph
